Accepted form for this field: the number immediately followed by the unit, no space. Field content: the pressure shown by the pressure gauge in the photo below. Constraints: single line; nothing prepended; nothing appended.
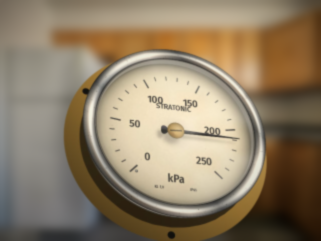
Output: 210kPa
